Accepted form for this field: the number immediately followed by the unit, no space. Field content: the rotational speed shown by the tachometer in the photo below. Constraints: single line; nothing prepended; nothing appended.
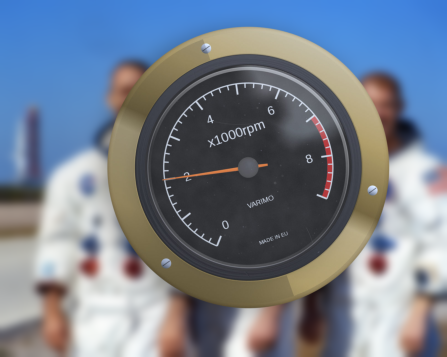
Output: 2000rpm
